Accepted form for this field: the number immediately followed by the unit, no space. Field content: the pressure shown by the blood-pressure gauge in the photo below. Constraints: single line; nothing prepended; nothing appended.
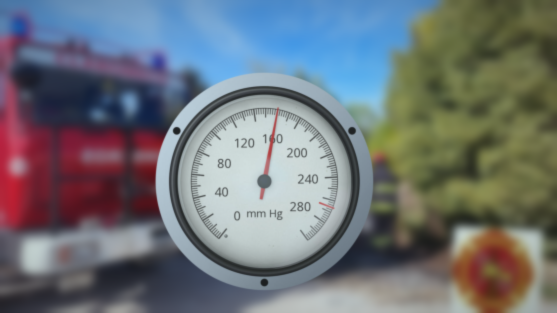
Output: 160mmHg
